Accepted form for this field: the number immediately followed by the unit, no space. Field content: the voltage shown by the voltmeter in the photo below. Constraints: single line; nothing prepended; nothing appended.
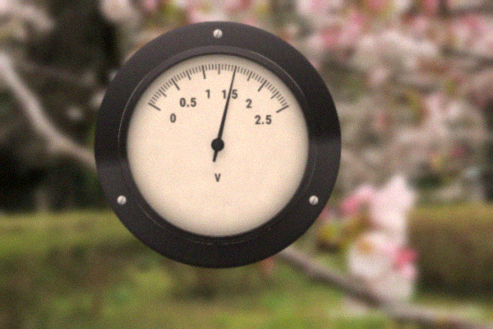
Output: 1.5V
